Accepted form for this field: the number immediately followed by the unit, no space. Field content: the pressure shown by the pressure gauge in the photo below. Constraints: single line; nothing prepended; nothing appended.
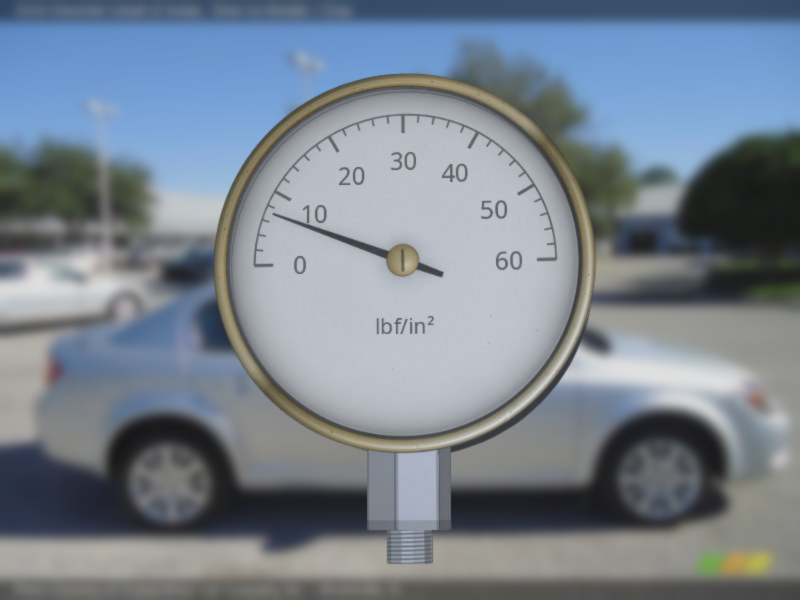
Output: 7psi
